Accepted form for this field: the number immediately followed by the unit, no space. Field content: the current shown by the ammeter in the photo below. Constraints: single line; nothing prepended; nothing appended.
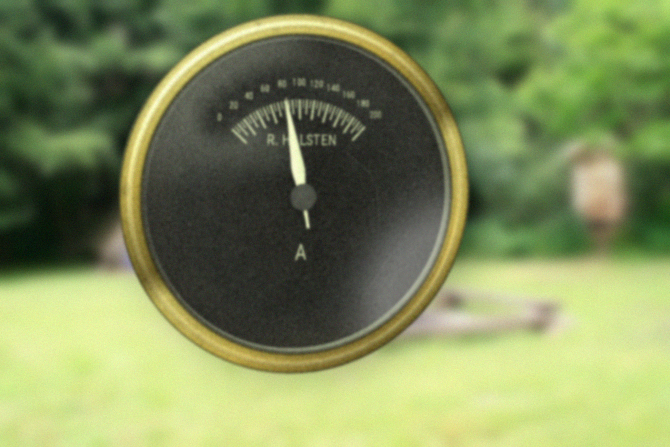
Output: 80A
